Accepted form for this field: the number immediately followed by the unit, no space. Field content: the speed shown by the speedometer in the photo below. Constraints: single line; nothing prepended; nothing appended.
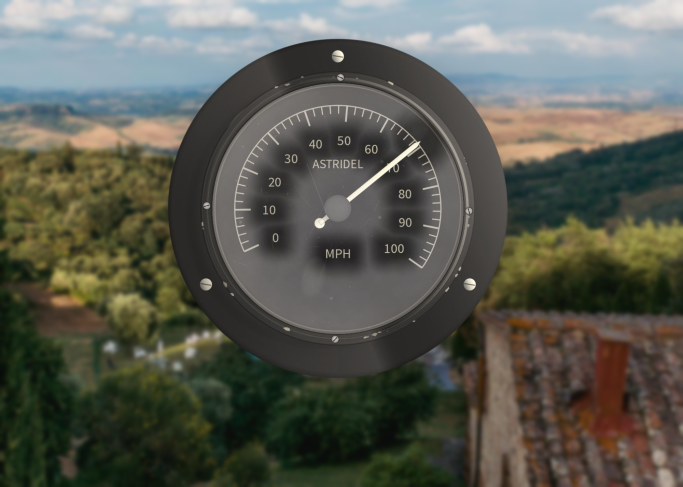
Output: 69mph
